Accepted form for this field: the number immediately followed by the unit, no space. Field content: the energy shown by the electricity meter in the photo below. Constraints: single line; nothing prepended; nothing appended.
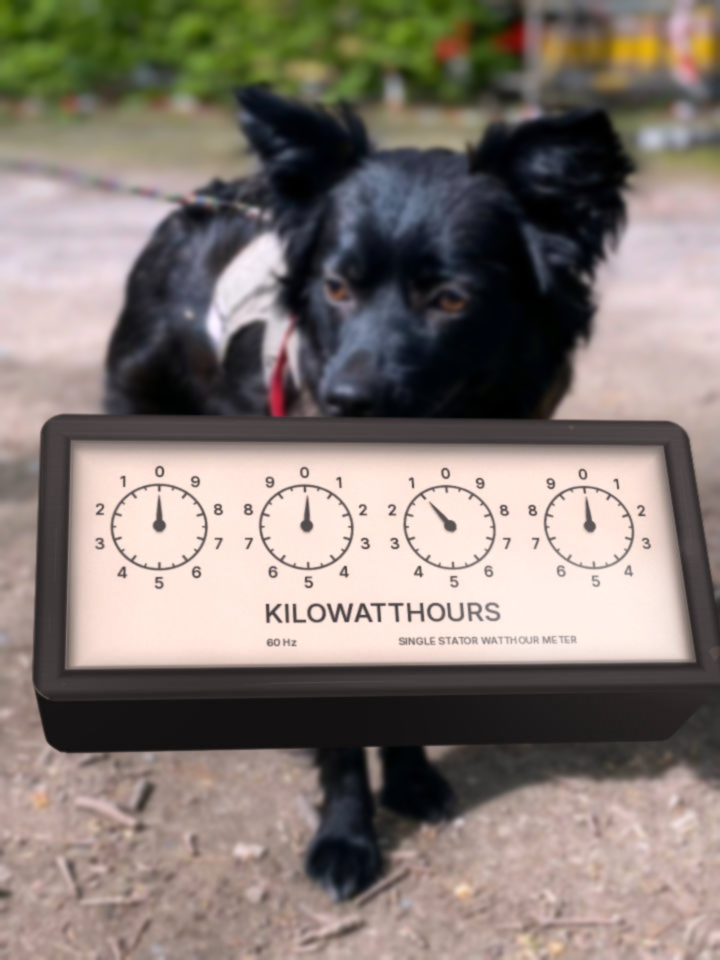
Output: 10kWh
